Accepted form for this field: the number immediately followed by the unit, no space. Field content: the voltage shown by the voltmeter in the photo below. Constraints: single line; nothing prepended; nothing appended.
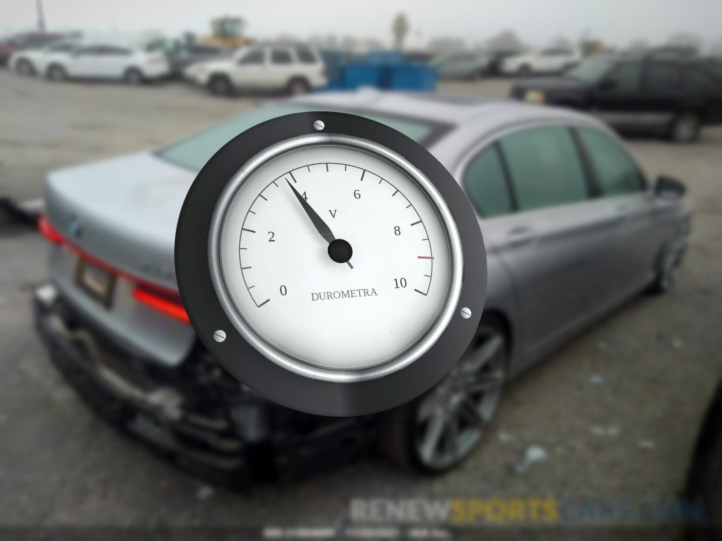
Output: 3.75V
